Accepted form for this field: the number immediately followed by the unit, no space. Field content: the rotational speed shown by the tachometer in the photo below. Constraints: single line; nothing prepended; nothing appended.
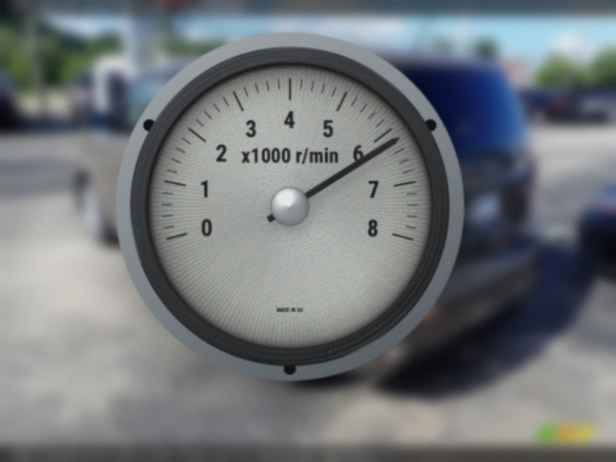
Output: 6200rpm
